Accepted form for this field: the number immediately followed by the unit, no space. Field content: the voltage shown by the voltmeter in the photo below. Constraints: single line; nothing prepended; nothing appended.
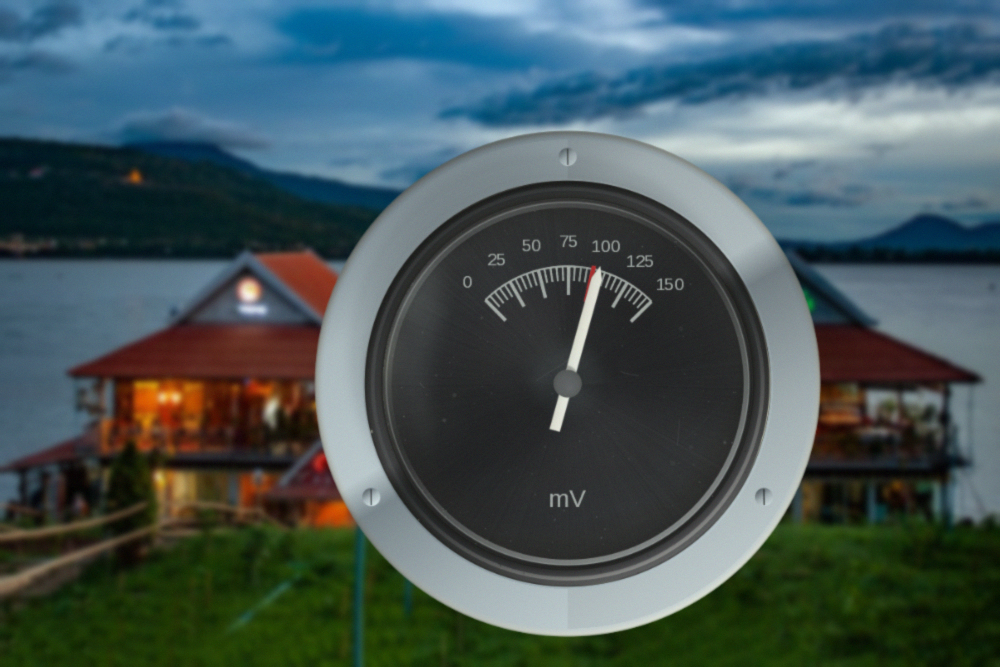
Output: 100mV
